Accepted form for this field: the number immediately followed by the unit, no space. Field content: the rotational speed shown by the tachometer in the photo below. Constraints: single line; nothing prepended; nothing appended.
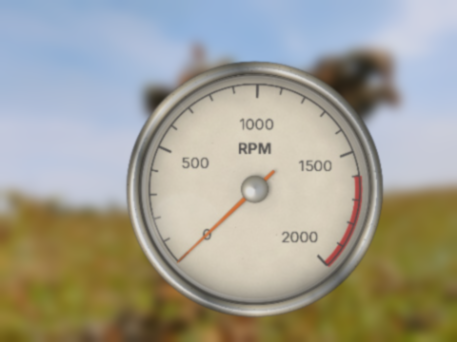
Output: 0rpm
